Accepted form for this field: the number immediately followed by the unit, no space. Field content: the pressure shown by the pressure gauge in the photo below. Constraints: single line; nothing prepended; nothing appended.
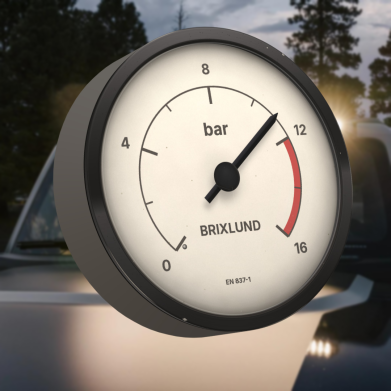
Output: 11bar
